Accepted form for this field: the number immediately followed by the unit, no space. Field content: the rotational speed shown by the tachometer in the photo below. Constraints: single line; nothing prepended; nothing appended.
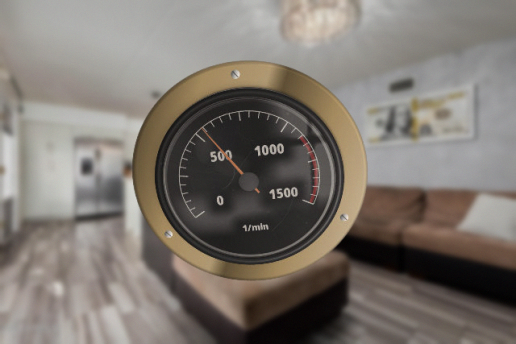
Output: 550rpm
